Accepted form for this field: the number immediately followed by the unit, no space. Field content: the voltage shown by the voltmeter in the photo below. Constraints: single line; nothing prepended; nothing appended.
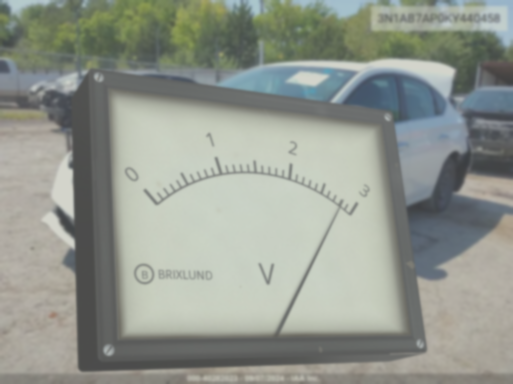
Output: 2.8V
